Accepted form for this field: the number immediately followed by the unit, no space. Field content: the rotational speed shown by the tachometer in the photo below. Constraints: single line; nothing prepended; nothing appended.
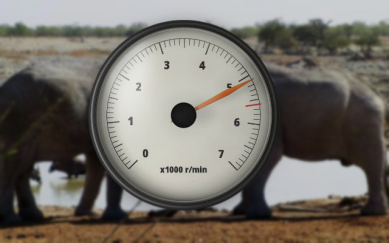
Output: 5100rpm
